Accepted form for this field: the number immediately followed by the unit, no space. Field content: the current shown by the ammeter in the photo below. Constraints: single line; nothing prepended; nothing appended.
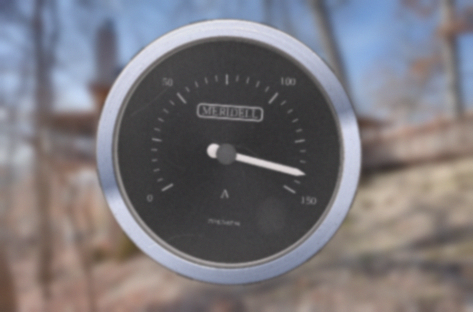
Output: 140A
